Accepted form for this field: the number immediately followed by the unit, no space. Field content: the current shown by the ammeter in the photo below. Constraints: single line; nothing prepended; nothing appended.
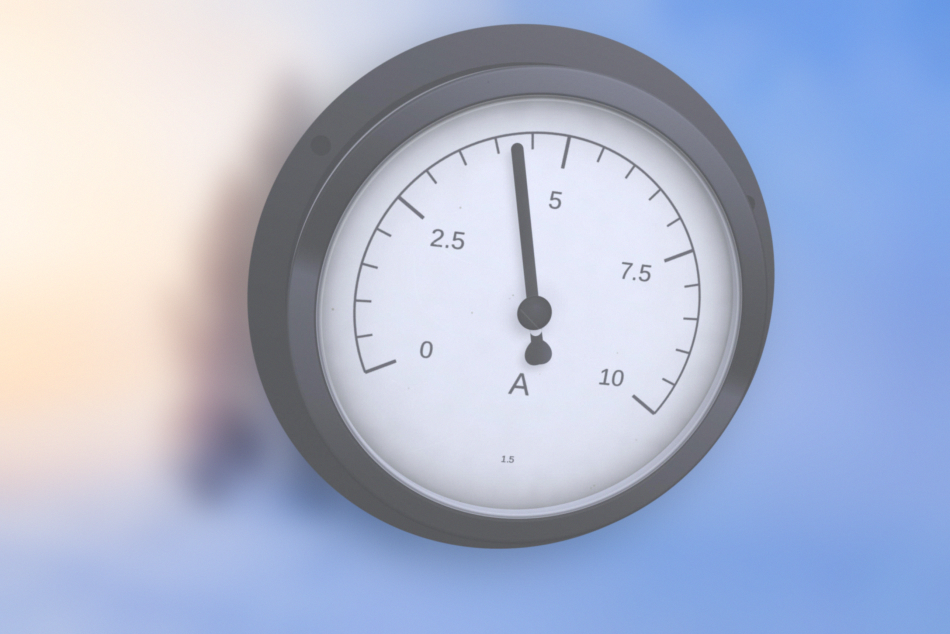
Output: 4.25A
